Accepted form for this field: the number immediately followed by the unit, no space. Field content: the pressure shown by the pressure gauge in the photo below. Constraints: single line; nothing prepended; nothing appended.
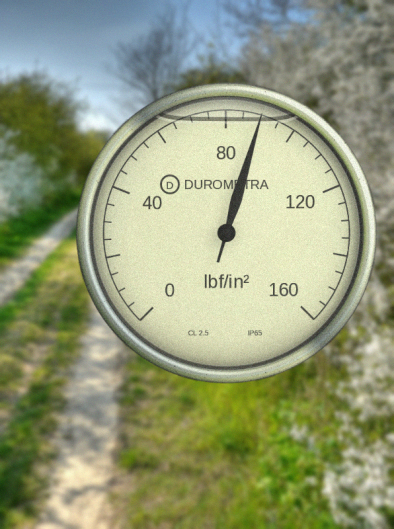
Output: 90psi
